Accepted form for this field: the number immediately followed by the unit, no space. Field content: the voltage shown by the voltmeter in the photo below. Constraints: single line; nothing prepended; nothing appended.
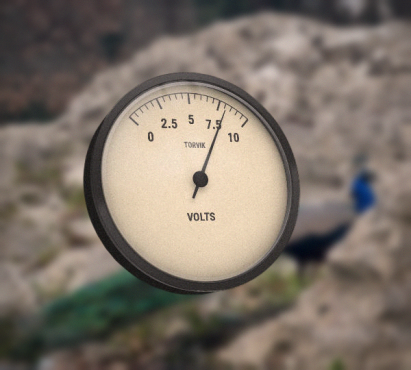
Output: 8V
